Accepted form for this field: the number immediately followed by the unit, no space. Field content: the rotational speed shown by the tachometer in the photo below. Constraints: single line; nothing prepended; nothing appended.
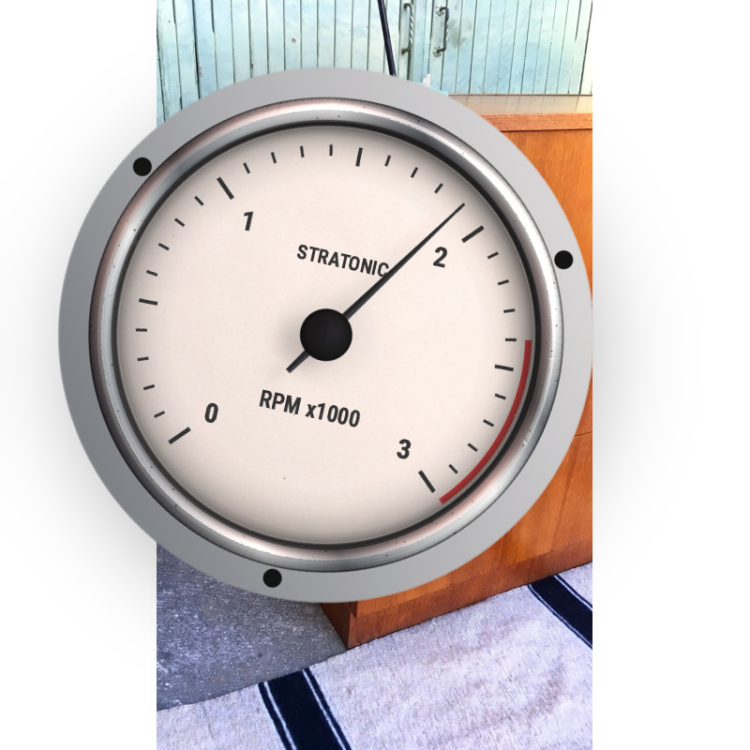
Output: 1900rpm
